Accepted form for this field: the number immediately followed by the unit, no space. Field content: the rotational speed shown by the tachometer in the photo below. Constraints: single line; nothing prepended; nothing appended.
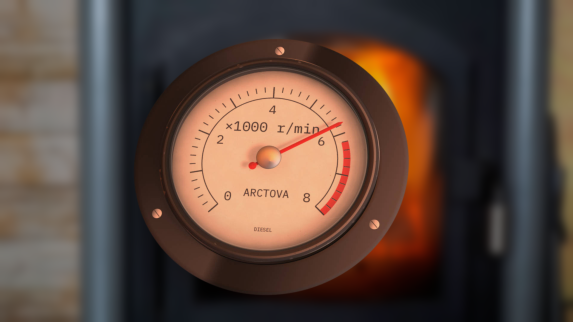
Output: 5800rpm
